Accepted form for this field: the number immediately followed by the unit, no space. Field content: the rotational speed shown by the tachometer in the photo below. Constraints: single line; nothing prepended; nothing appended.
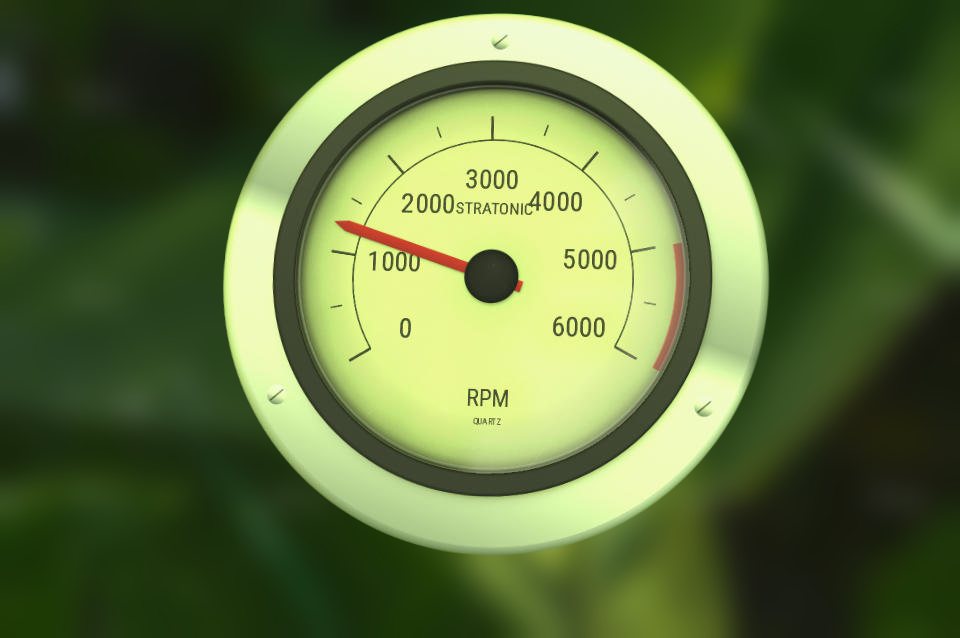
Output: 1250rpm
